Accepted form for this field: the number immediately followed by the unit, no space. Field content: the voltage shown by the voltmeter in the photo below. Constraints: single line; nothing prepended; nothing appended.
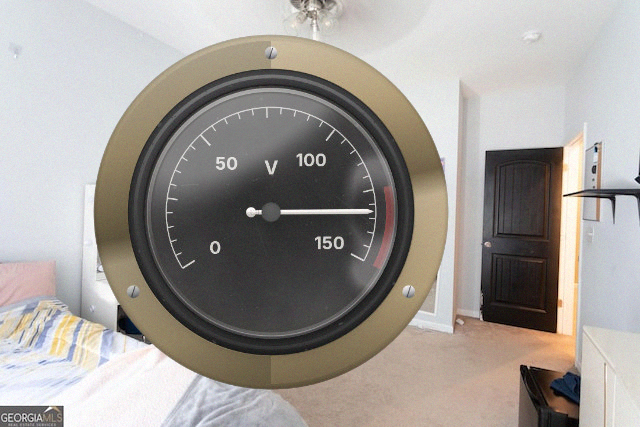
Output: 132.5V
